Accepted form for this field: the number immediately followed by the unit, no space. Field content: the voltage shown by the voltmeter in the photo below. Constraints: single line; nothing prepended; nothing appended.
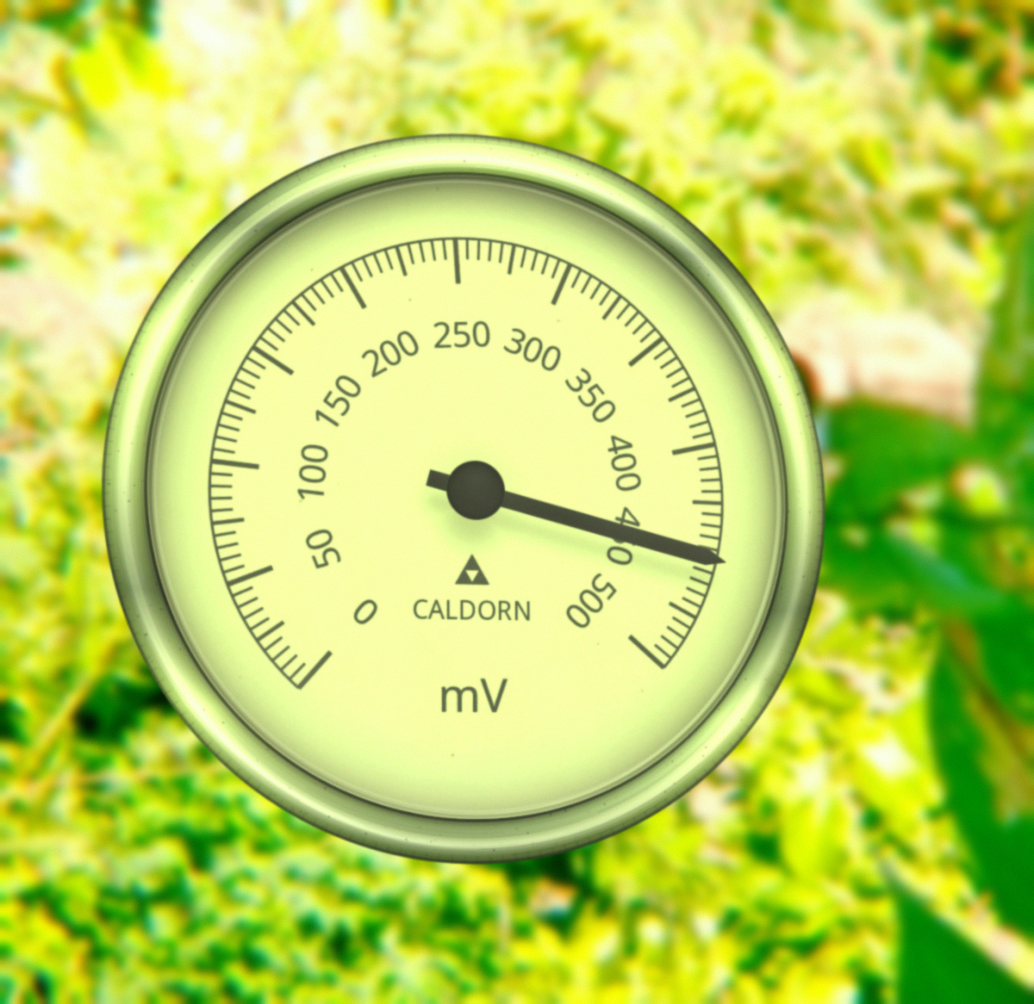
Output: 450mV
